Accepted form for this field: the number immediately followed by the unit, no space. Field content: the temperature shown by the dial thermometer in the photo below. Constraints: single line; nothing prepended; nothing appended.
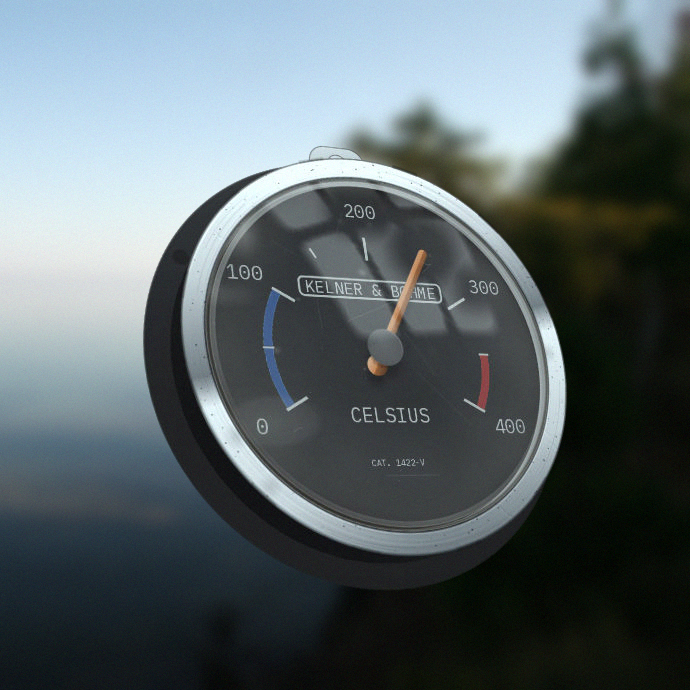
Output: 250°C
